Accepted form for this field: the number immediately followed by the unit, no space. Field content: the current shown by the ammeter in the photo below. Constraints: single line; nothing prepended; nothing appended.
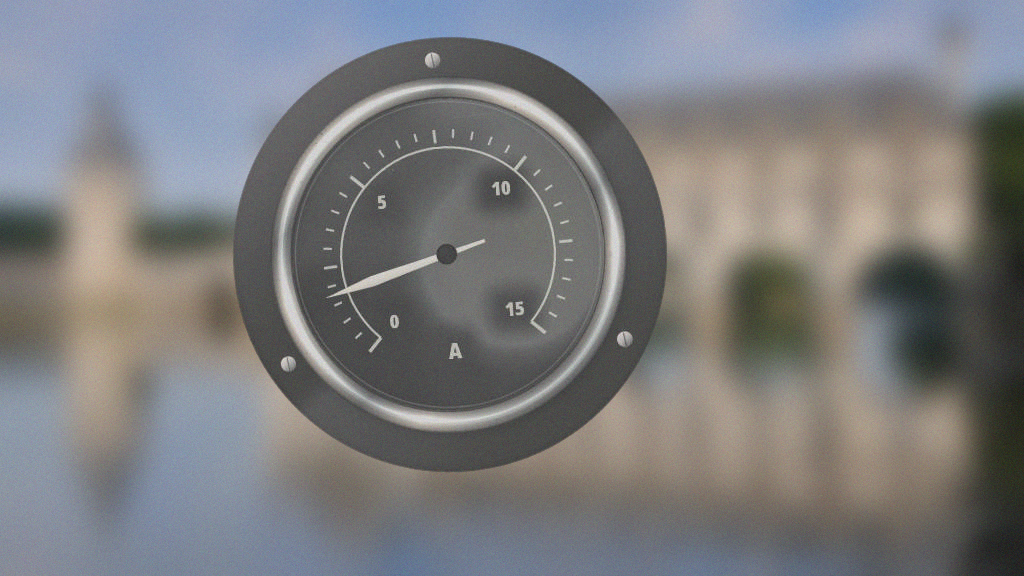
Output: 1.75A
